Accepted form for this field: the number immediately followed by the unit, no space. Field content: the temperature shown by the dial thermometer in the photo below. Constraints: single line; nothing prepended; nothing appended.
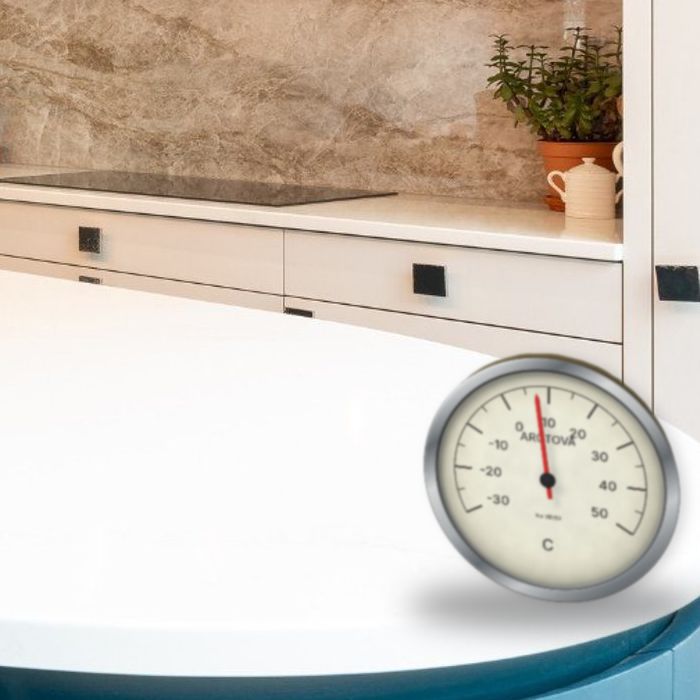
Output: 7.5°C
